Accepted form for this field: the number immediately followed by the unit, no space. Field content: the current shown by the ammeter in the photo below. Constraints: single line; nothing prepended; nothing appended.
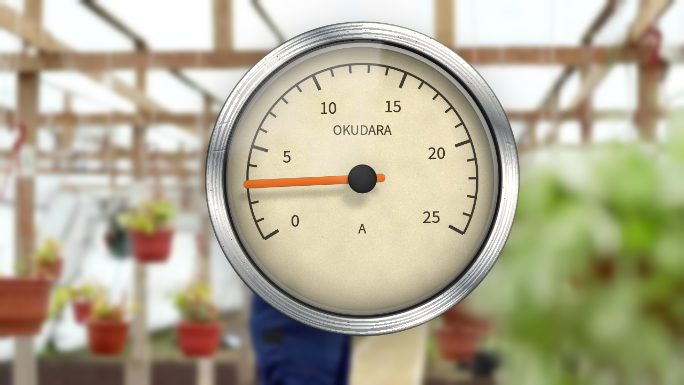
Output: 3A
